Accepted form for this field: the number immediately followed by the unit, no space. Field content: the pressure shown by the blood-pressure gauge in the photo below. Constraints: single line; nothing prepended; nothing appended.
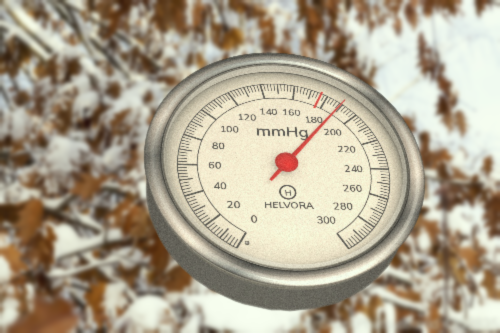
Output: 190mmHg
